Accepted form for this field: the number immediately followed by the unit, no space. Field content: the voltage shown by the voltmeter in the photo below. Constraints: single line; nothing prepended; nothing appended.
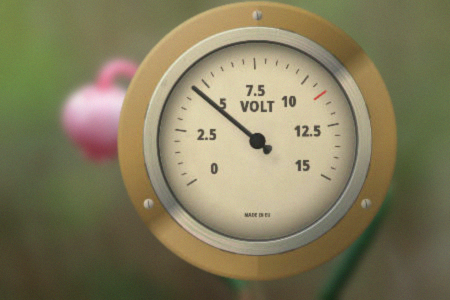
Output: 4.5V
